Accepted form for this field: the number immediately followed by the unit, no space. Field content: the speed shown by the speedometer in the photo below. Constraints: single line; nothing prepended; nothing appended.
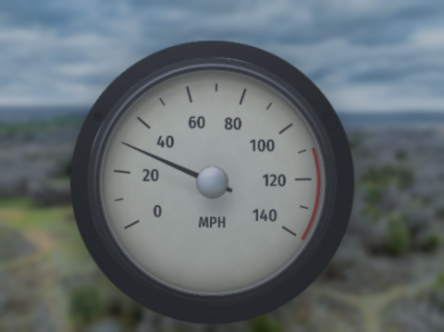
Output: 30mph
